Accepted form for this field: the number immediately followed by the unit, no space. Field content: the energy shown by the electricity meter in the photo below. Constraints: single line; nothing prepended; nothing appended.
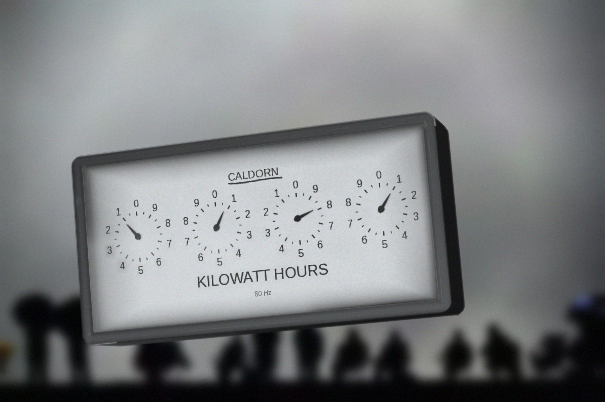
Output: 1081kWh
